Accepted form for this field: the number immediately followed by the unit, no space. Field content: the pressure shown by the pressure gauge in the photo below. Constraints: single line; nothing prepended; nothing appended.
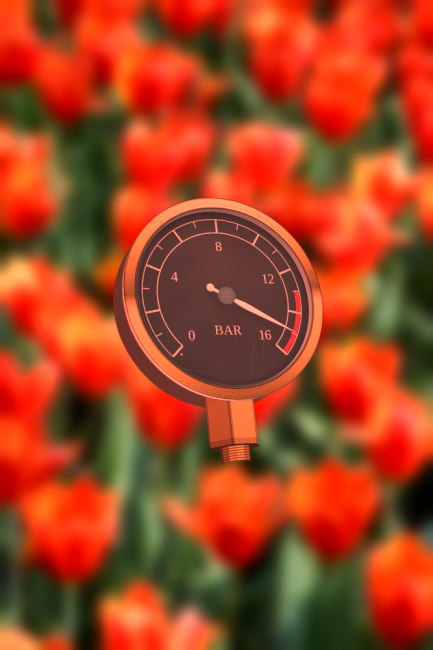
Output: 15bar
